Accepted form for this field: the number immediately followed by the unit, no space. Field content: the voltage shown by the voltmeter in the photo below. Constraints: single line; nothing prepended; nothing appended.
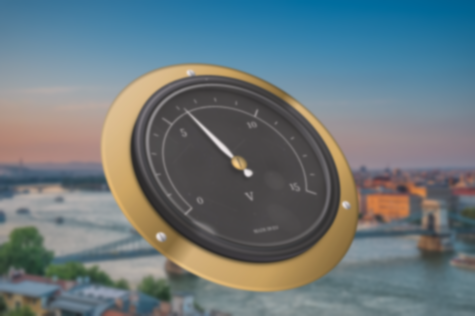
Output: 6V
